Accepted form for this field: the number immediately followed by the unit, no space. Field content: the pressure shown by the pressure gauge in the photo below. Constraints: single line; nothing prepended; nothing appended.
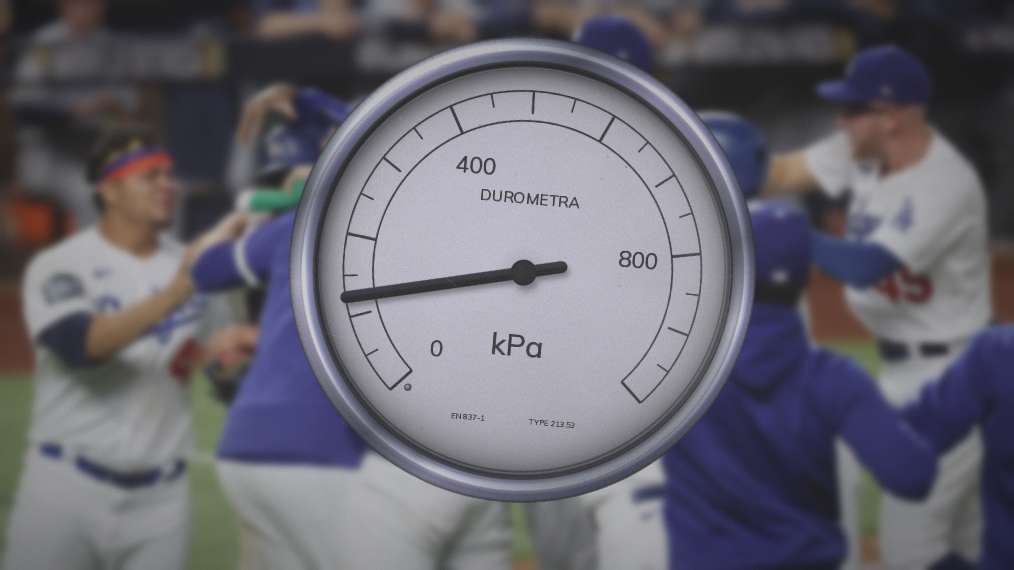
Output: 125kPa
